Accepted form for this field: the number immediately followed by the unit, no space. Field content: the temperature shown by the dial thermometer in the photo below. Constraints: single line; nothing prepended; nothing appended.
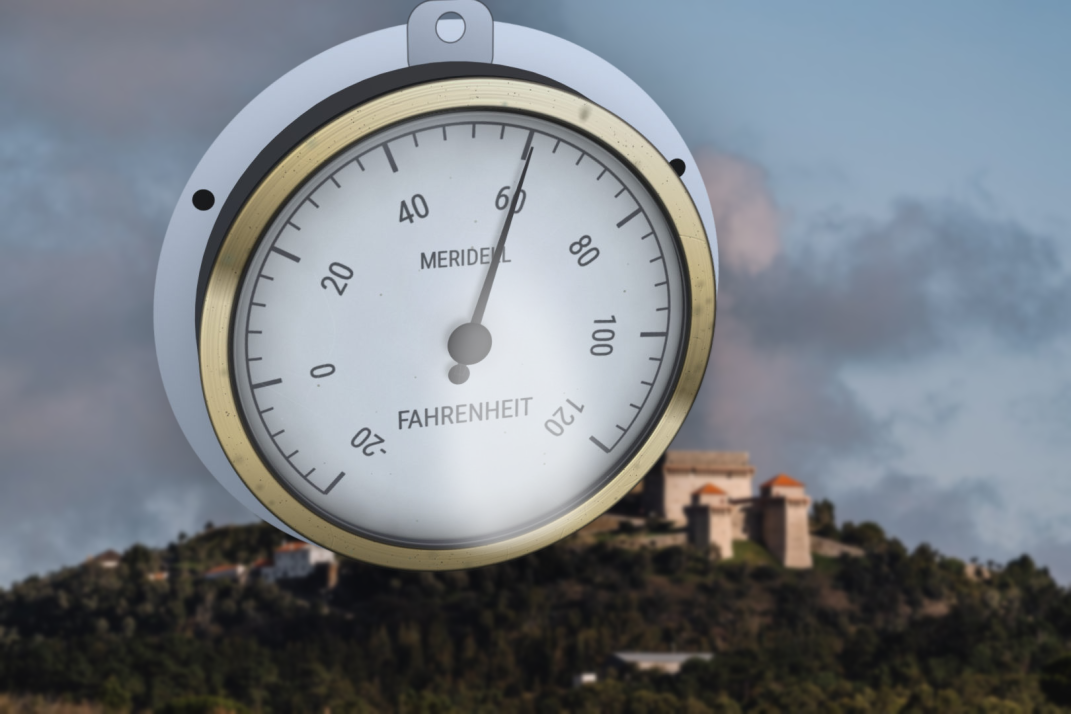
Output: 60°F
